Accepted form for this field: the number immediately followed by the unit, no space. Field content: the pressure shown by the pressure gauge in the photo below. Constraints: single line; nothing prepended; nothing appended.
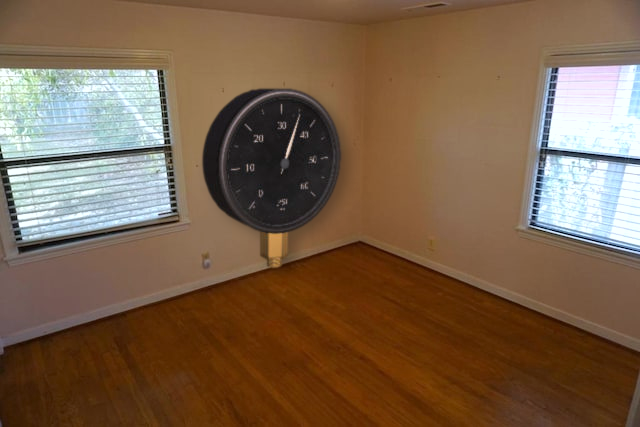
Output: 35psi
